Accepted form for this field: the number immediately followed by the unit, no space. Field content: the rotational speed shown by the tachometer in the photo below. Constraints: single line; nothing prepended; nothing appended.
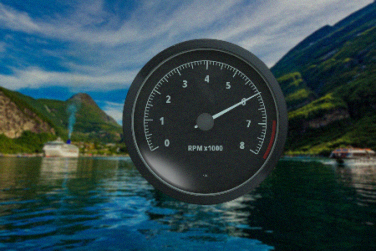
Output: 6000rpm
